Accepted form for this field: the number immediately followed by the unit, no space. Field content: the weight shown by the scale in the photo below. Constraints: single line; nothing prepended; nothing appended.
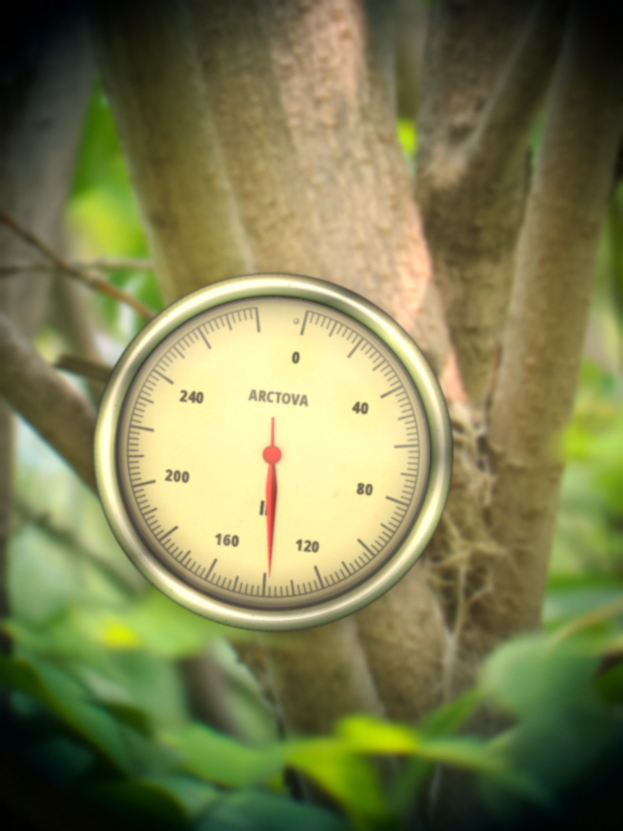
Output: 138lb
